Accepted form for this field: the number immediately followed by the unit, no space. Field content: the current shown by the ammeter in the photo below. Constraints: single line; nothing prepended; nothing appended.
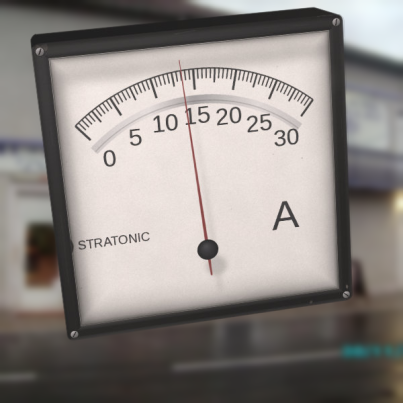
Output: 13.5A
